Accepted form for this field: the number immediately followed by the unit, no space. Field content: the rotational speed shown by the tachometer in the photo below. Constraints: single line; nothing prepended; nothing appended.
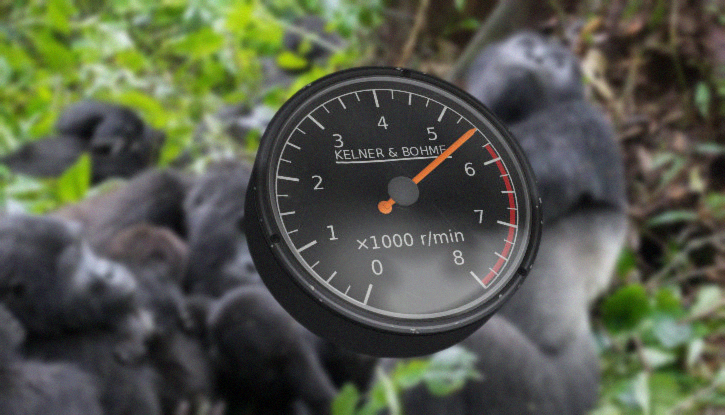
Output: 5500rpm
